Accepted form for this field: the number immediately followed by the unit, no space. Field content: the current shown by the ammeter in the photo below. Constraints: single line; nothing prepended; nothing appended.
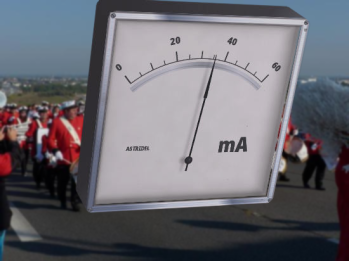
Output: 35mA
